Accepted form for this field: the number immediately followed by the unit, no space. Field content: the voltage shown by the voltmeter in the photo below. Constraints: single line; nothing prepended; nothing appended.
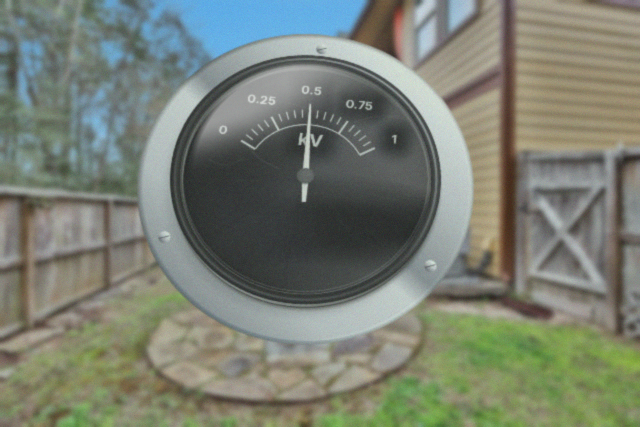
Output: 0.5kV
